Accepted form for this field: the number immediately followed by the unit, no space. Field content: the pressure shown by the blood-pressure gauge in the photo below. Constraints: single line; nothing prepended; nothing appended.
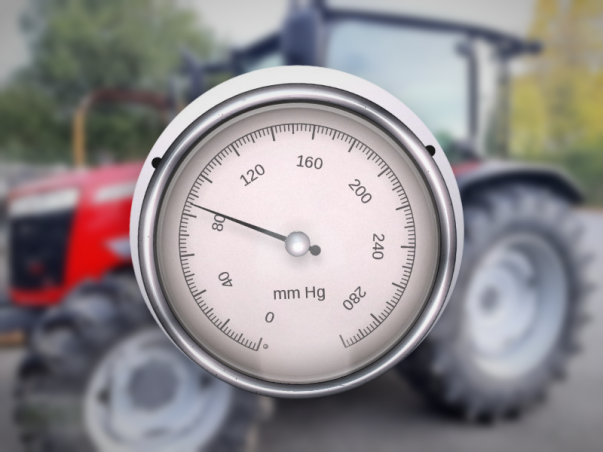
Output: 86mmHg
